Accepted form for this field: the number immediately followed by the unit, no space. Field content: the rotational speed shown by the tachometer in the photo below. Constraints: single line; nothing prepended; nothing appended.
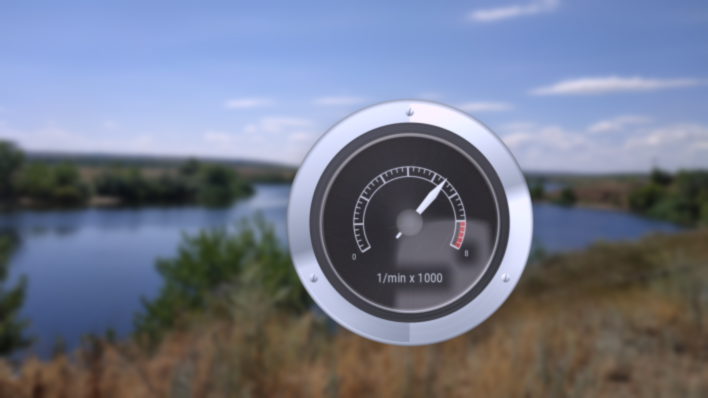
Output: 5400rpm
